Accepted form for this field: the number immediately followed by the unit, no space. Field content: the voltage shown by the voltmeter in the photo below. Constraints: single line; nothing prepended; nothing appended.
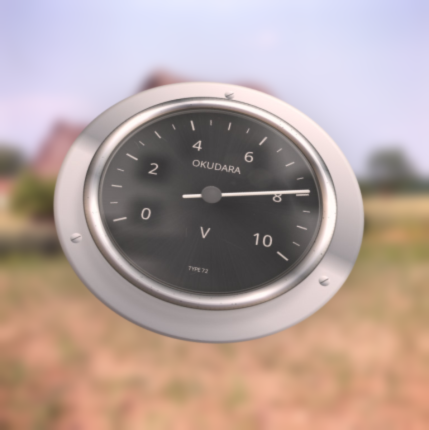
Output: 8V
